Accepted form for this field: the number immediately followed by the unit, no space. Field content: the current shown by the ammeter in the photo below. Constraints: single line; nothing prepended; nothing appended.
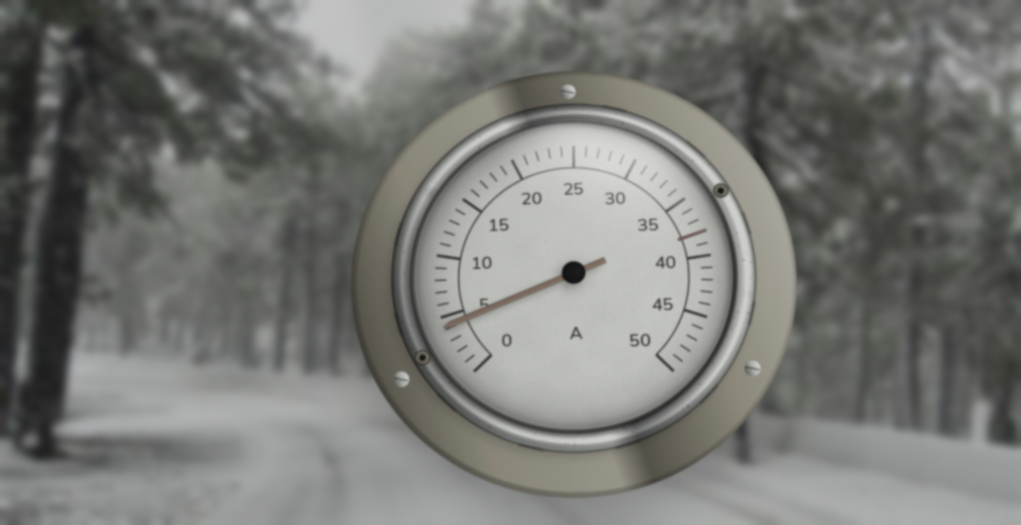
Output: 4A
